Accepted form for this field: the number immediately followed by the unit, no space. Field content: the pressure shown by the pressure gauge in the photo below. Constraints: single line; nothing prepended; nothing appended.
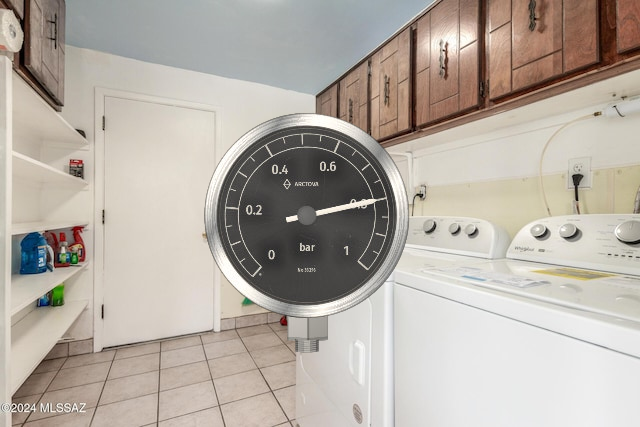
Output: 0.8bar
